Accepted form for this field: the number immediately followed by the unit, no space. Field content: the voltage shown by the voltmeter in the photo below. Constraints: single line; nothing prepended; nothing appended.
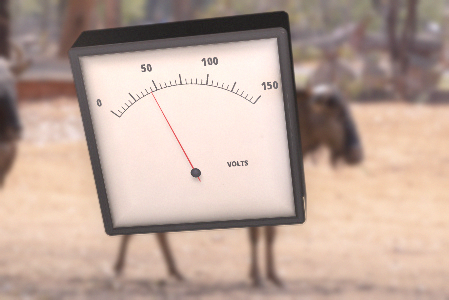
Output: 45V
